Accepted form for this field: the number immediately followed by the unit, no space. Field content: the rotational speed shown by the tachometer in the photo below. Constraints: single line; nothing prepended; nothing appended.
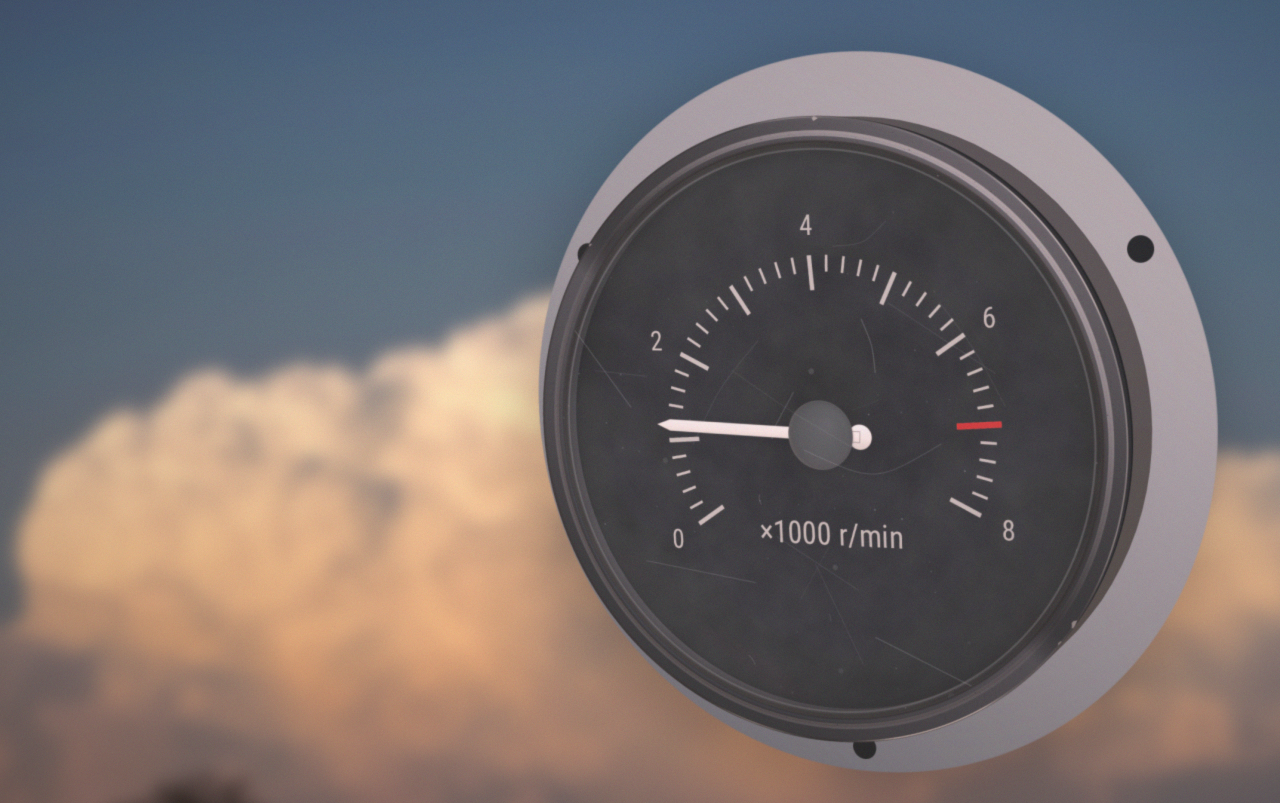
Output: 1200rpm
